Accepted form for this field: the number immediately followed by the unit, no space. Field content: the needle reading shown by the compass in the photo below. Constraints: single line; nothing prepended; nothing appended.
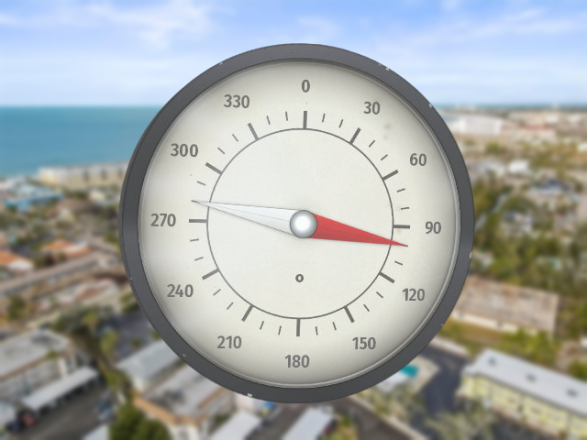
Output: 100°
